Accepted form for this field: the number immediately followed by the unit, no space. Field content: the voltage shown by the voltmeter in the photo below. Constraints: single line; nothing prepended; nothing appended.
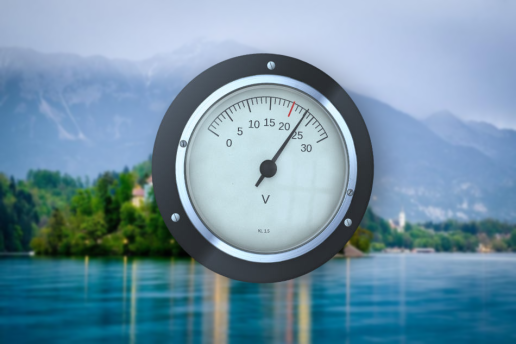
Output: 23V
